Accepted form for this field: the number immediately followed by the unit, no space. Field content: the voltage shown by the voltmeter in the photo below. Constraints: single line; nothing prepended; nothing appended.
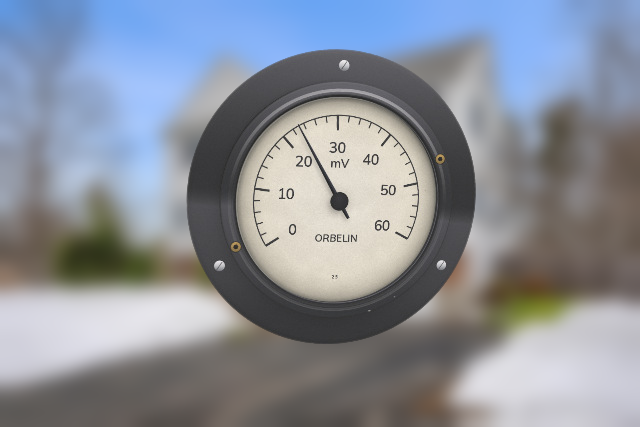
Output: 23mV
